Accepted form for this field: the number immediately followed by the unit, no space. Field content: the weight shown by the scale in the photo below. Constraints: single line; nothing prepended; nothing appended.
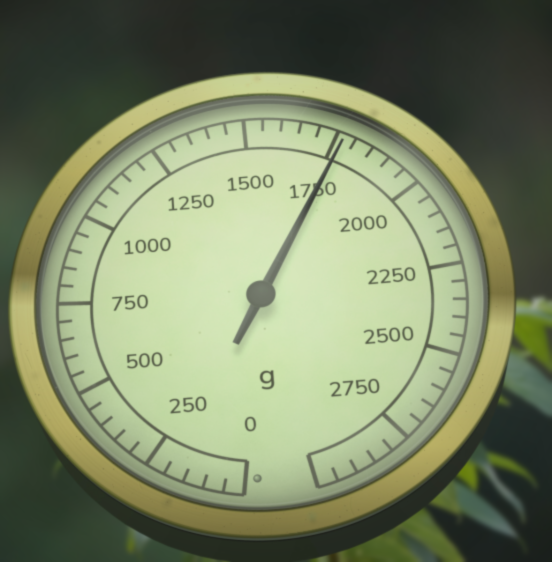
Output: 1775g
